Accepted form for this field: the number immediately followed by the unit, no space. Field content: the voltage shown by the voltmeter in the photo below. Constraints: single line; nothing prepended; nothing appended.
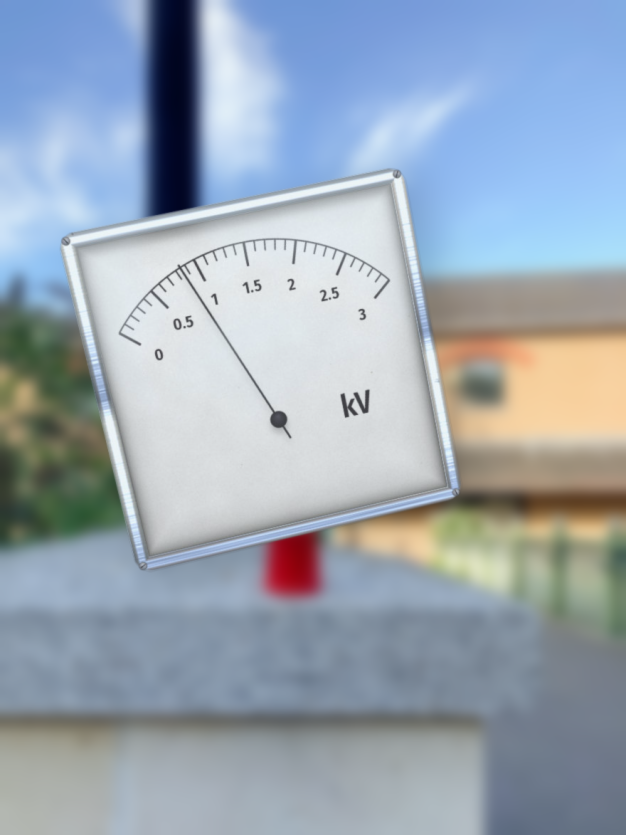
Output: 0.85kV
